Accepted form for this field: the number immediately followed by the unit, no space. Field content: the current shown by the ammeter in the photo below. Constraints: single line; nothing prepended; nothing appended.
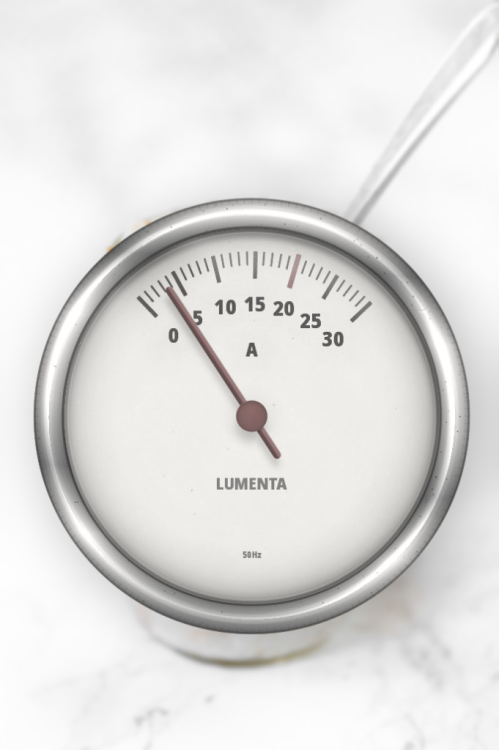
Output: 3.5A
